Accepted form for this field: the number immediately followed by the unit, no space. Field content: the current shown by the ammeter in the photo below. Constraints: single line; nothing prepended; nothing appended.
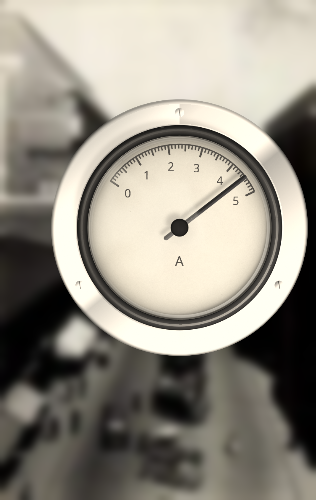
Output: 4.5A
